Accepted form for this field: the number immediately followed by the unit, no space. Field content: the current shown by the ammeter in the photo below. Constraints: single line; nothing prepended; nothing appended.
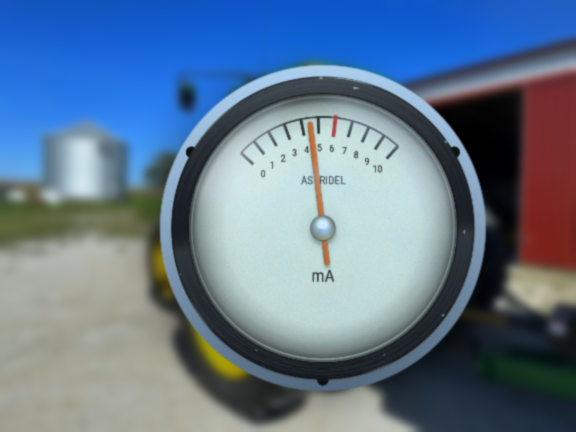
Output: 4.5mA
